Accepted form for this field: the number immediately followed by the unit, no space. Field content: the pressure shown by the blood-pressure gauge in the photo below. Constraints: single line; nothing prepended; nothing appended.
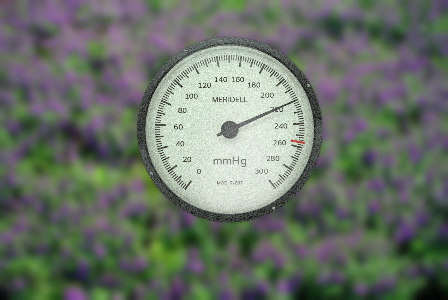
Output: 220mmHg
